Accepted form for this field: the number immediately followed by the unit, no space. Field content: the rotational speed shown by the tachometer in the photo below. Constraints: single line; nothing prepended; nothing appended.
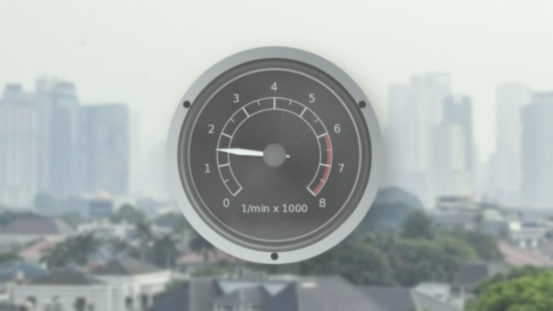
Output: 1500rpm
